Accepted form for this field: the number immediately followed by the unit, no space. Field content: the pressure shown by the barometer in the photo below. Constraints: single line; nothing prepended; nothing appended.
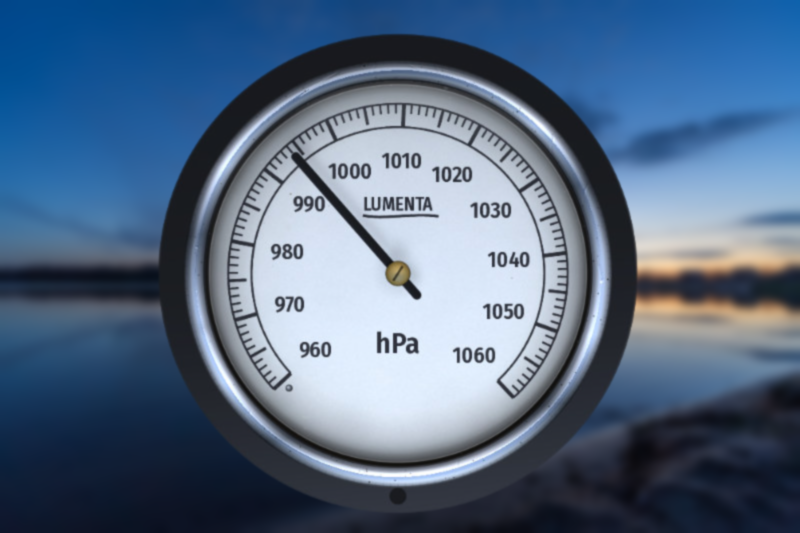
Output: 994hPa
